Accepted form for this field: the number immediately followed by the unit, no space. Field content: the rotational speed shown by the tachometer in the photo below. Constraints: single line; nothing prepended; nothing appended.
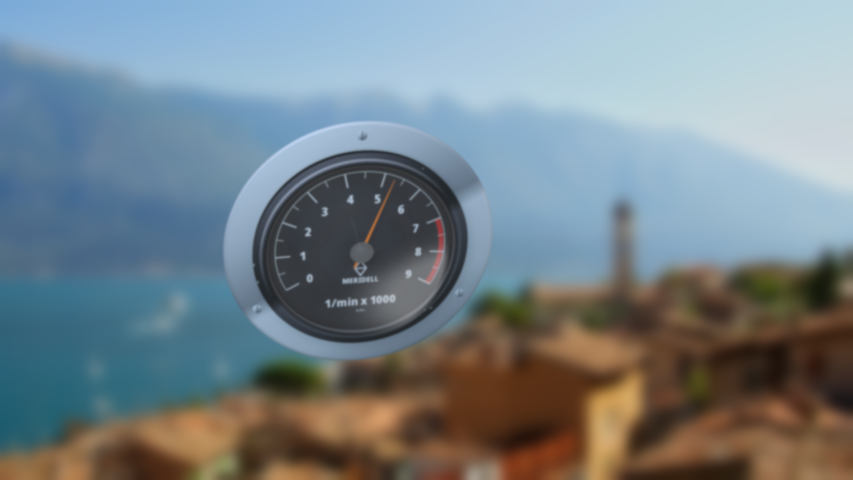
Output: 5250rpm
